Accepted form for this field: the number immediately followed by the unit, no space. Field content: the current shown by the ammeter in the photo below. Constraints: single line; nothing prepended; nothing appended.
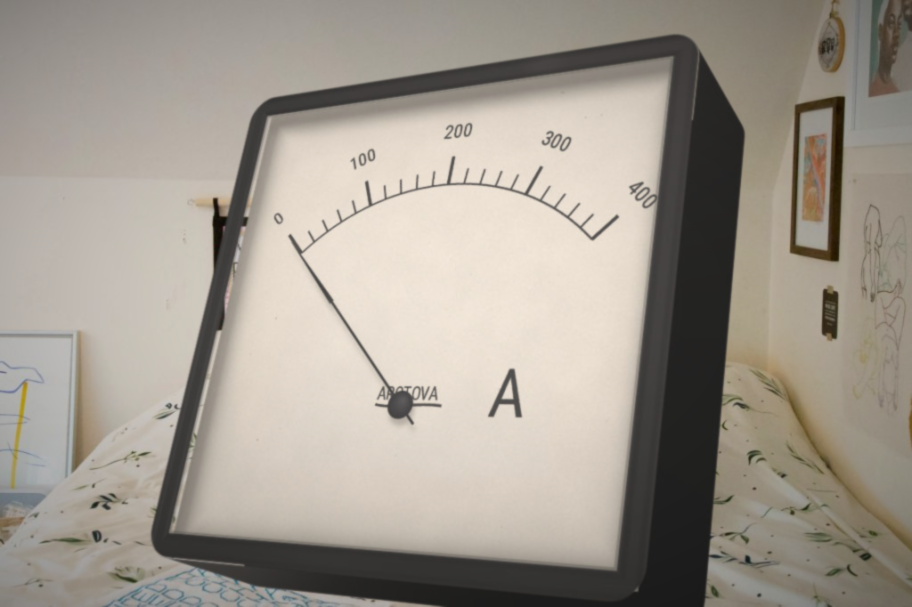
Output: 0A
